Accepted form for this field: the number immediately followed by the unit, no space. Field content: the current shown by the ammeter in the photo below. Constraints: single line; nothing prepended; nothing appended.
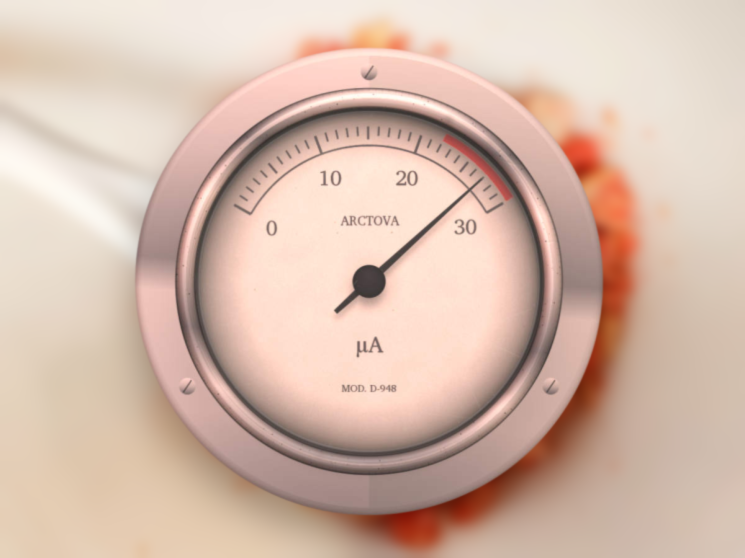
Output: 27µA
